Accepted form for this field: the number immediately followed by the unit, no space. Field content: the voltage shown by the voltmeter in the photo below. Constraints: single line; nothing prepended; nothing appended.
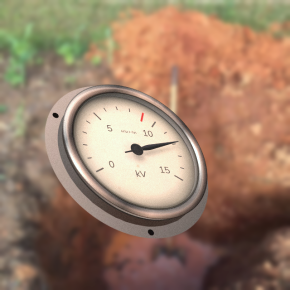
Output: 12kV
